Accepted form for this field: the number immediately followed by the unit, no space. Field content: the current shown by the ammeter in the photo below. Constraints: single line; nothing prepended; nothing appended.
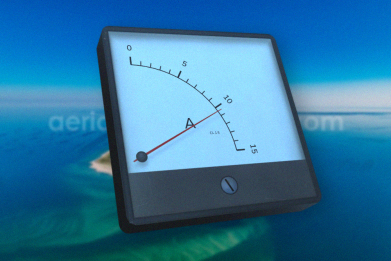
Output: 10.5A
